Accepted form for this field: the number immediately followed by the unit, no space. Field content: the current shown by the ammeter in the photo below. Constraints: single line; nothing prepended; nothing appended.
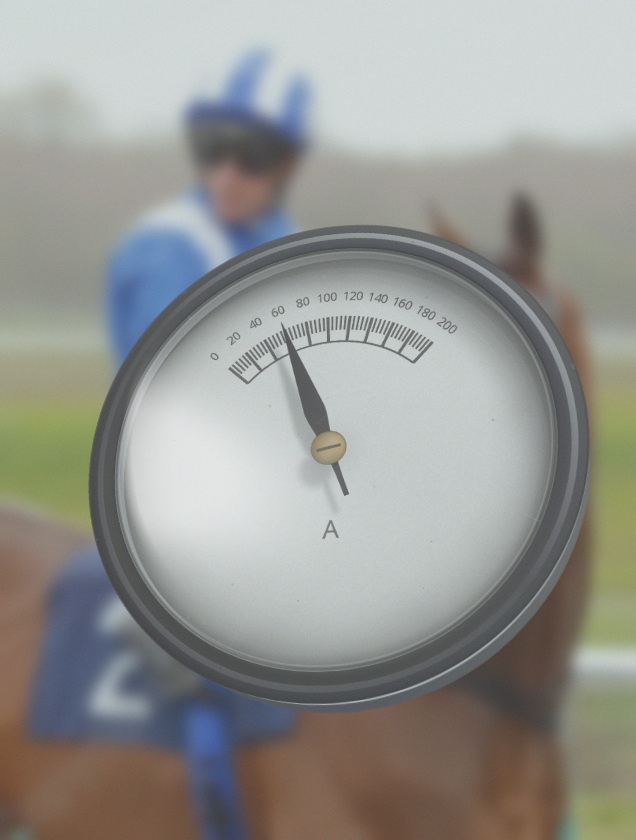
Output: 60A
